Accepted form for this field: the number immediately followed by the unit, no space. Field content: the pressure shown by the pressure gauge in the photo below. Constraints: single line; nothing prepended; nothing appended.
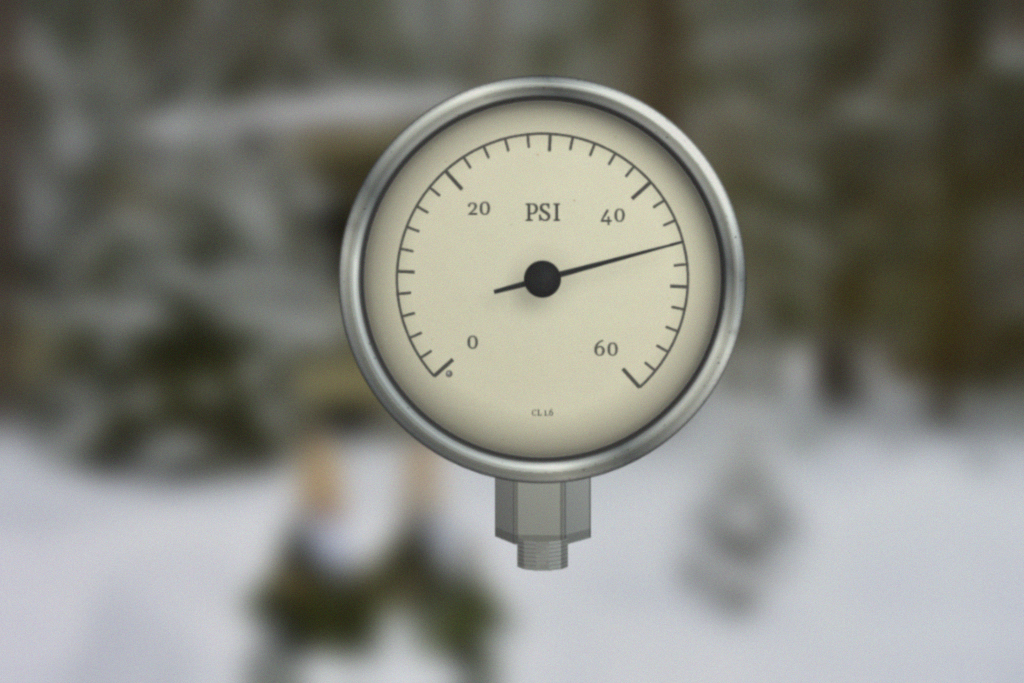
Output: 46psi
